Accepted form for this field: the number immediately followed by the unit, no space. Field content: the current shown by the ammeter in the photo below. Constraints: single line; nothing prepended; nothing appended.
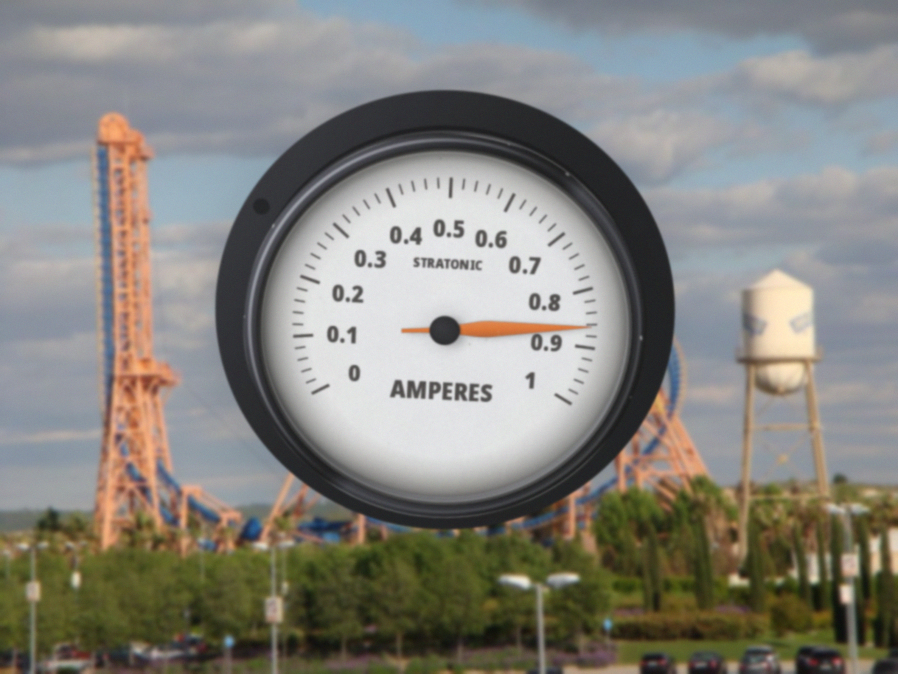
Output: 0.86A
